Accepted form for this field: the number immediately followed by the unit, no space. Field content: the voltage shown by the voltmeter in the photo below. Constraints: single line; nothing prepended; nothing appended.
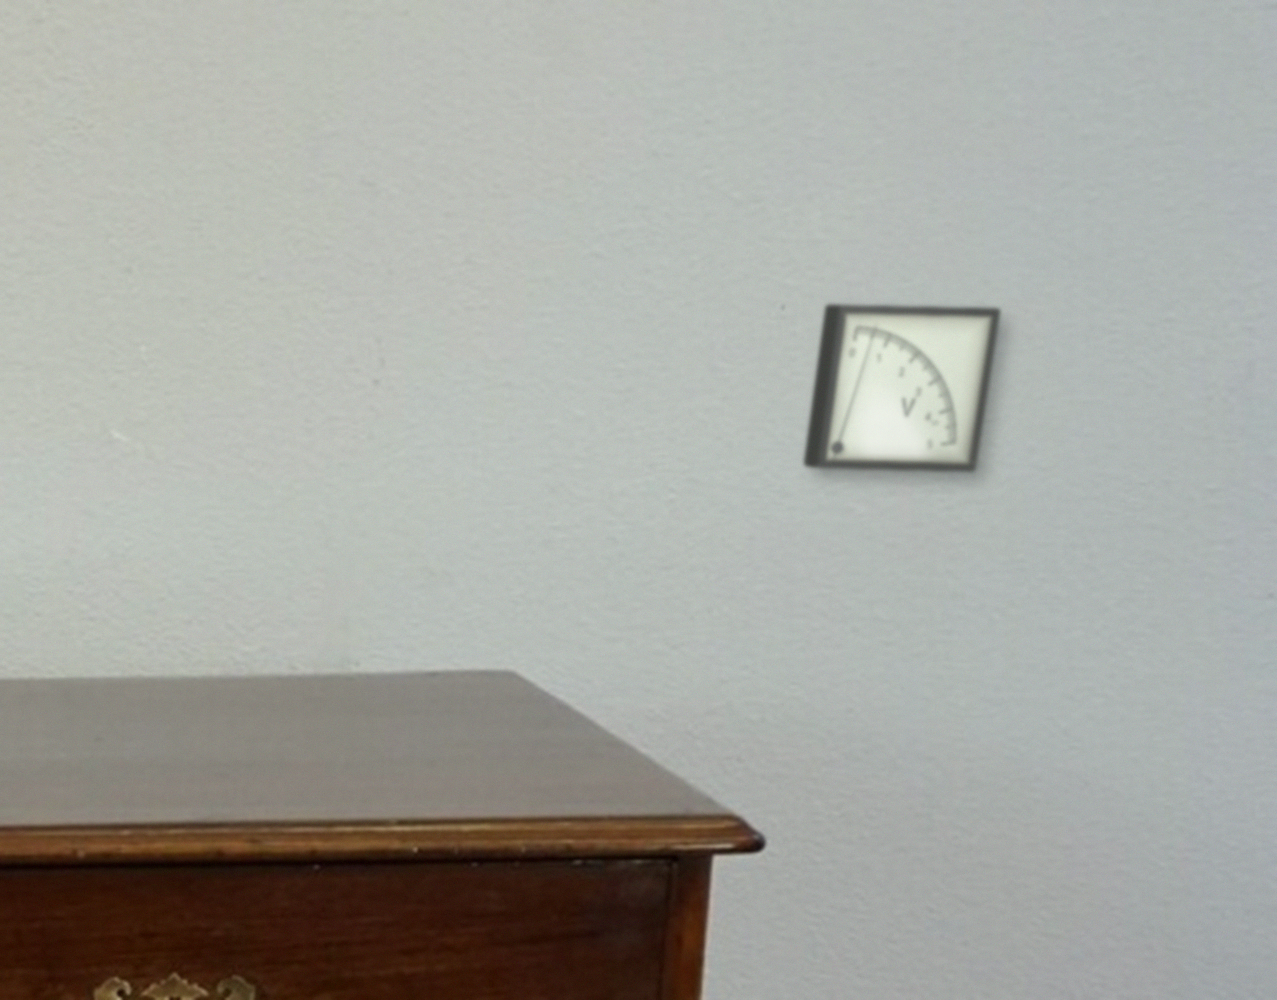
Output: 0.5V
